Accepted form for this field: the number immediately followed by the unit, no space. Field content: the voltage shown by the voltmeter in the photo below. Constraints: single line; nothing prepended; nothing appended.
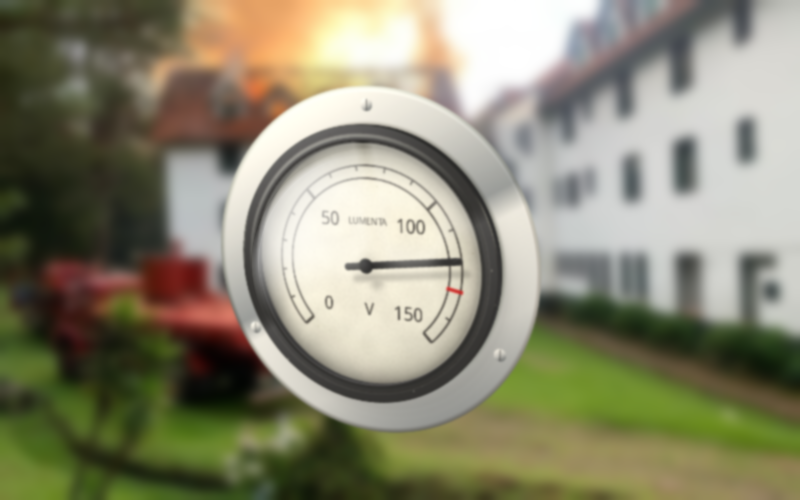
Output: 120V
